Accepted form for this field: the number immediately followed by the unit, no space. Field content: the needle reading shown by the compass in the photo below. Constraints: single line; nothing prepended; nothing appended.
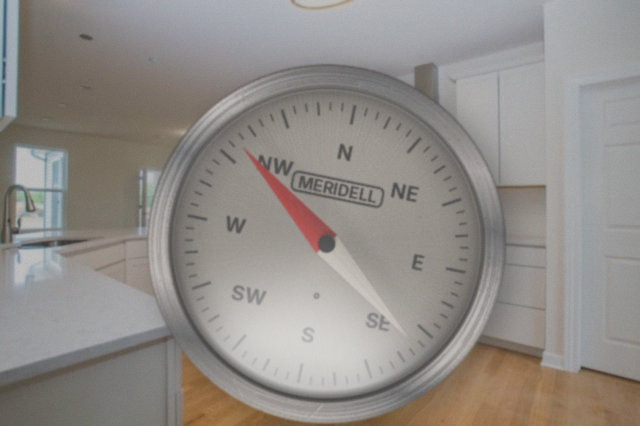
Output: 307.5°
